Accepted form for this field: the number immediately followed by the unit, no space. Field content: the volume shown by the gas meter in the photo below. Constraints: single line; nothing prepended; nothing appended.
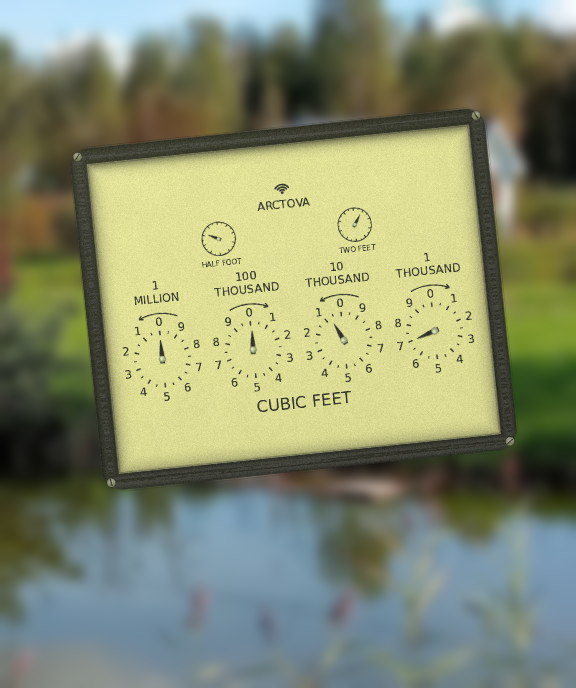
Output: 700ft³
